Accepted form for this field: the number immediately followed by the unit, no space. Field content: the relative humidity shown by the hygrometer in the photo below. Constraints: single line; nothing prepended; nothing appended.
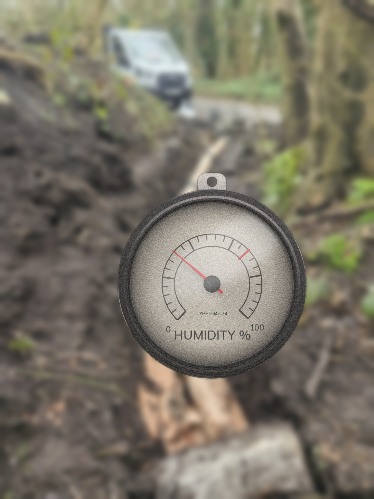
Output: 32%
